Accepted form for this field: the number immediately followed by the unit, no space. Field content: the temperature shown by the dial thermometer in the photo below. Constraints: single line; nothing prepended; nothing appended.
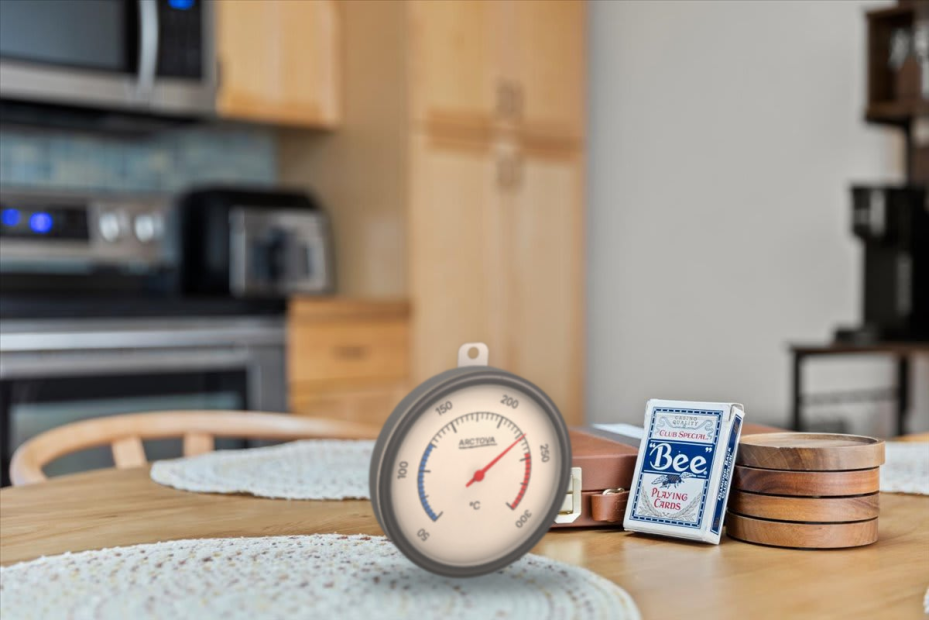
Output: 225°C
